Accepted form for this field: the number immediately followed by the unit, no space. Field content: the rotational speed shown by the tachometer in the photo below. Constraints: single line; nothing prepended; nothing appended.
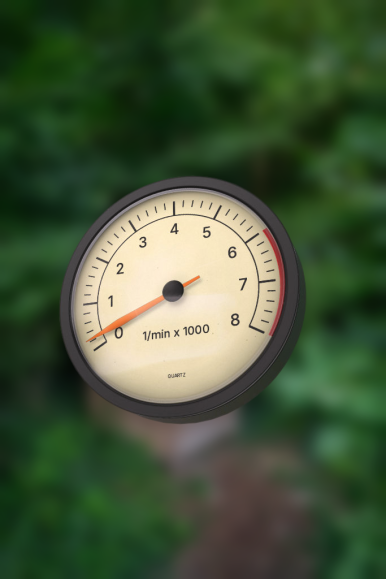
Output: 200rpm
